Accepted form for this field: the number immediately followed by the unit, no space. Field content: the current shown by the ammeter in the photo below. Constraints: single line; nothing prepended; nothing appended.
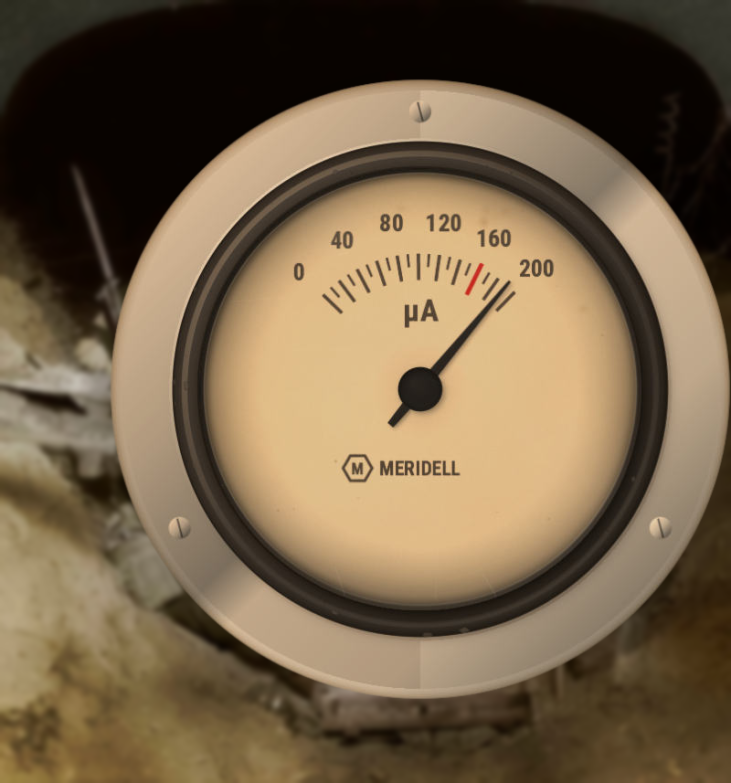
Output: 190µA
